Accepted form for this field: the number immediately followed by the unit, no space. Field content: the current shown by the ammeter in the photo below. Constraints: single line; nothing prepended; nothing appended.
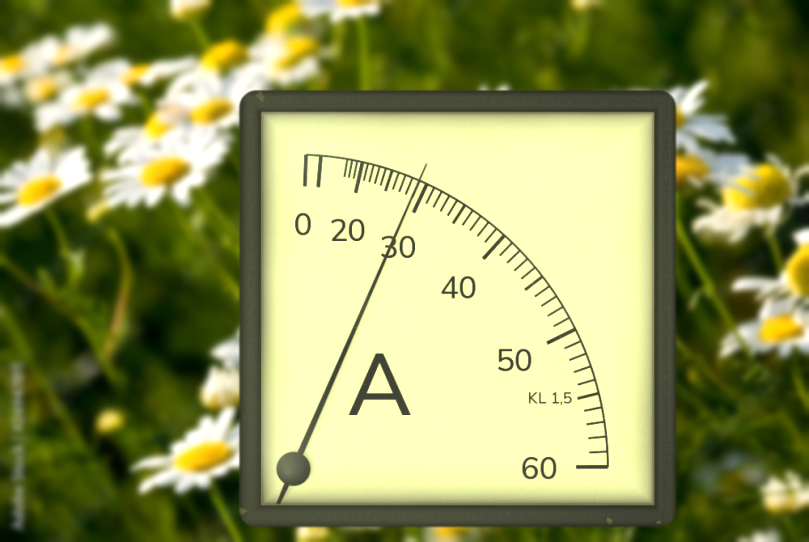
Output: 29A
